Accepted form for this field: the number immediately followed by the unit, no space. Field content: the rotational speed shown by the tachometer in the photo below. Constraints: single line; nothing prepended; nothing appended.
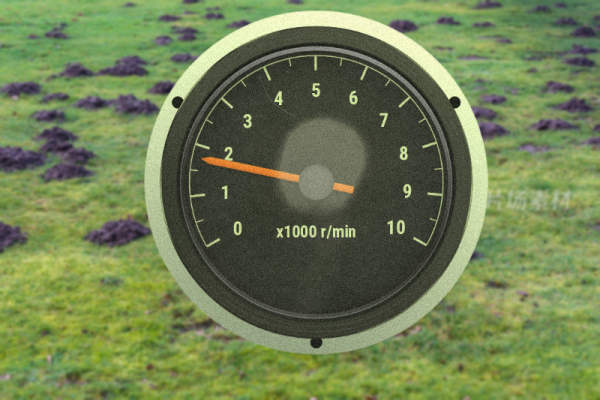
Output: 1750rpm
